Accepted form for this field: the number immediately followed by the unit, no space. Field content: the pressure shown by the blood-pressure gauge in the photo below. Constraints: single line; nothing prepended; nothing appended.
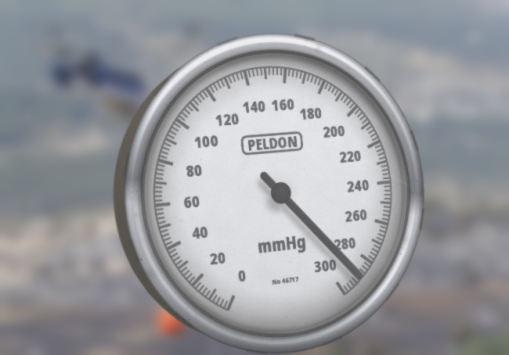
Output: 290mmHg
